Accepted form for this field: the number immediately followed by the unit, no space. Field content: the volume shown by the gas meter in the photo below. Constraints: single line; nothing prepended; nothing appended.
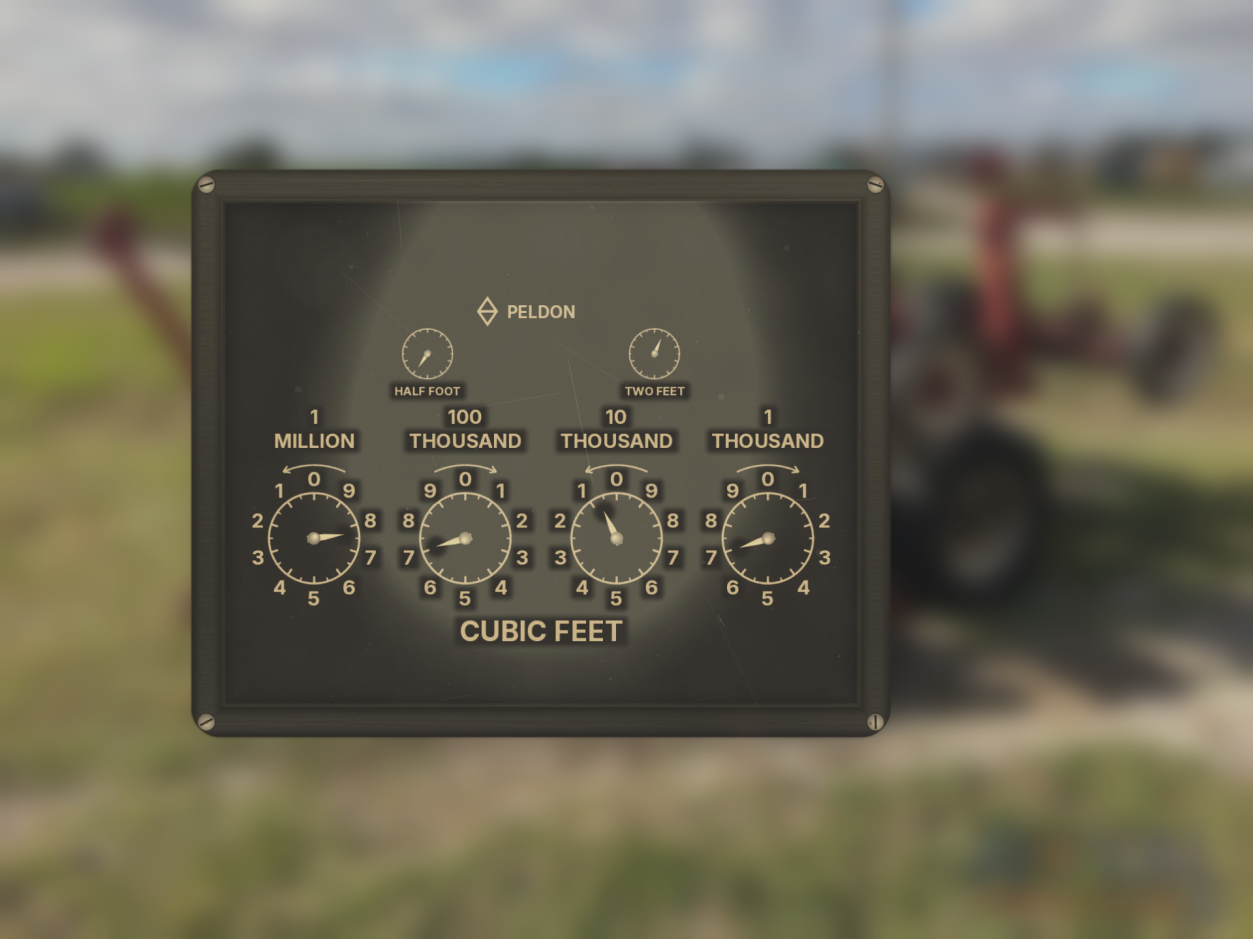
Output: 770700ft³
